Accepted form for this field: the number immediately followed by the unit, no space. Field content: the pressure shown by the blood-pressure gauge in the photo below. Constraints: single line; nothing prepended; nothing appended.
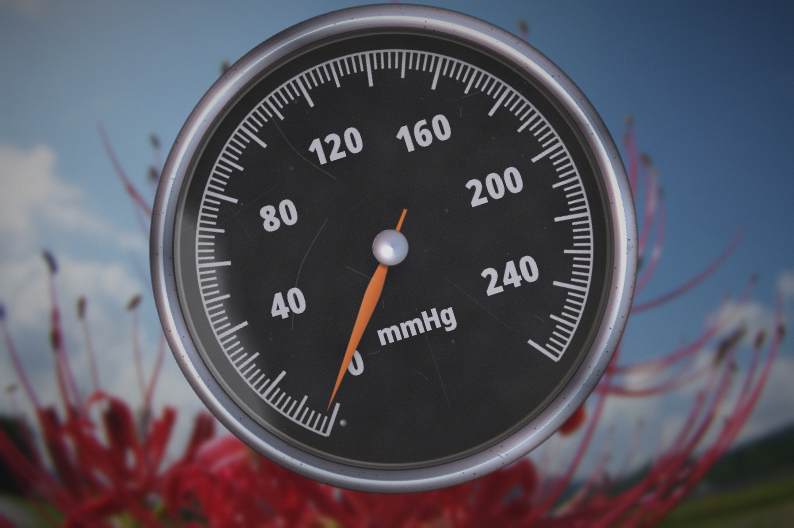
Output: 2mmHg
